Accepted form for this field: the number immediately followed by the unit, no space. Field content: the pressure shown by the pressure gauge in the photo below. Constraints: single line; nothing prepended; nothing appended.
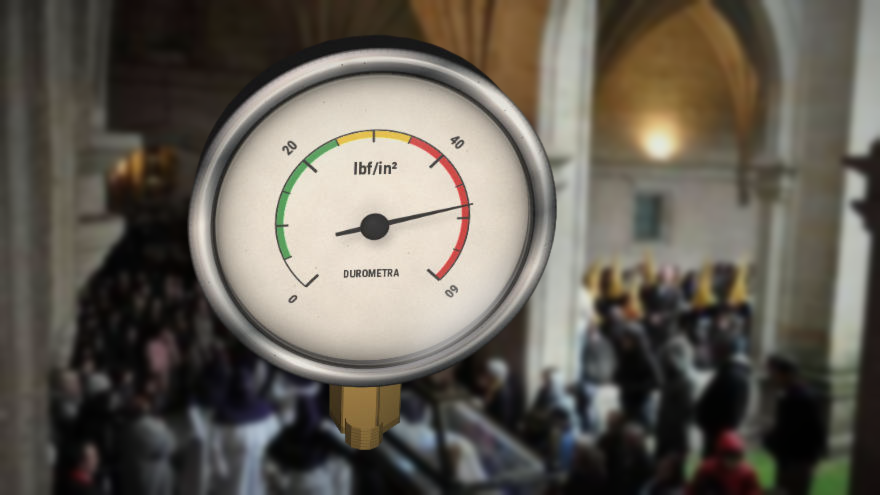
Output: 47.5psi
